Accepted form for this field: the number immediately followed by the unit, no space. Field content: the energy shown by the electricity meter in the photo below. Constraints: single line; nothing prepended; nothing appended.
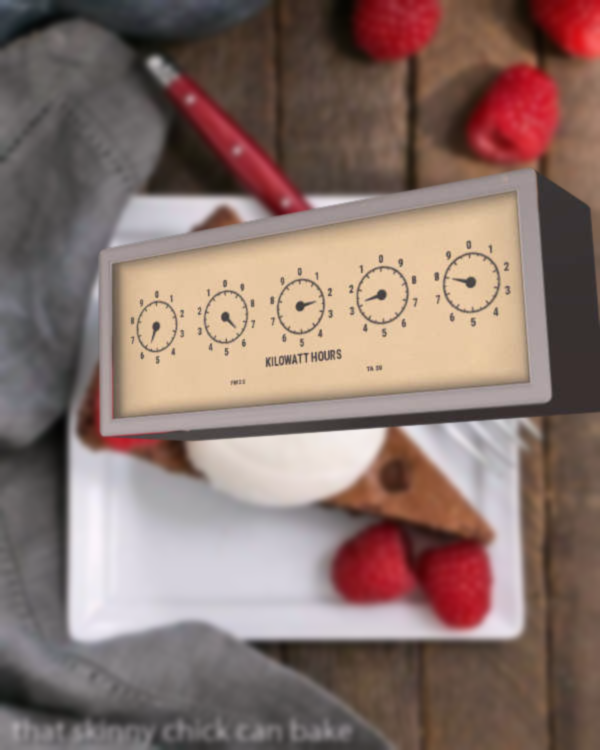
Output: 56228kWh
